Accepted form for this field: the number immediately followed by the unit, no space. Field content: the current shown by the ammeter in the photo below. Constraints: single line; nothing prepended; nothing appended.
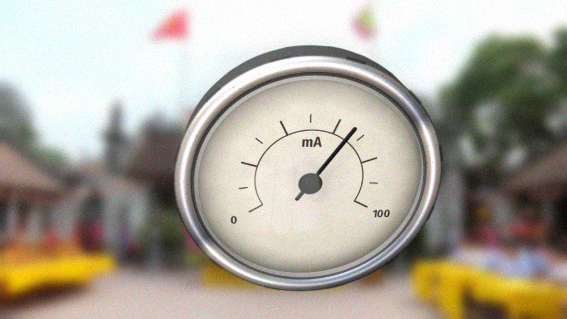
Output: 65mA
